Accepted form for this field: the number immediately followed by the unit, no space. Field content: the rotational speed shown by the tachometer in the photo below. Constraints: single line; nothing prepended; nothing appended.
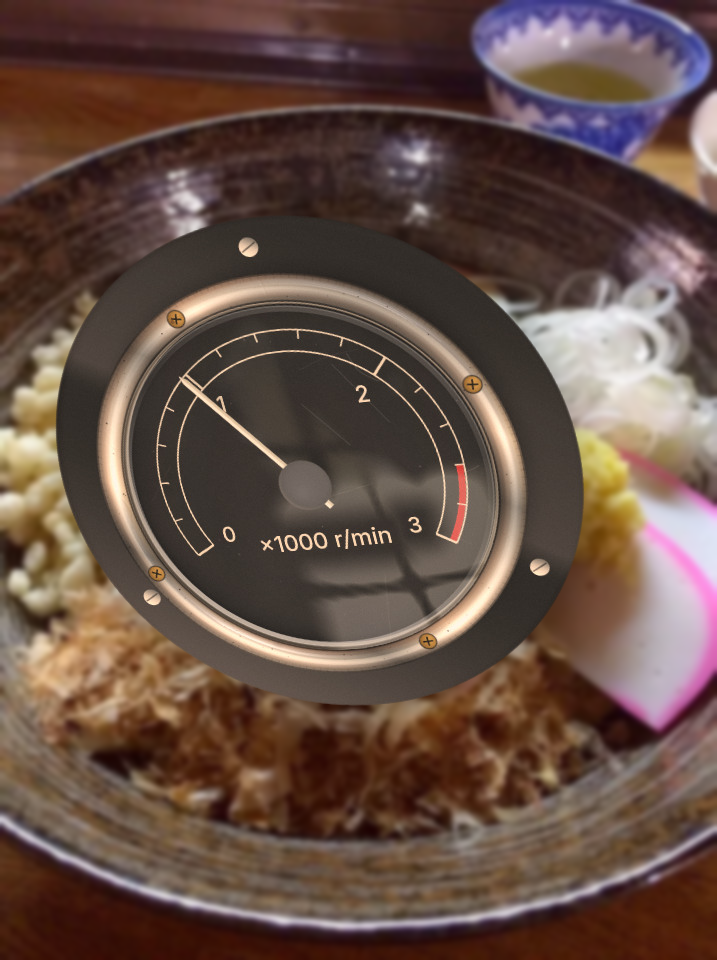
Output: 1000rpm
